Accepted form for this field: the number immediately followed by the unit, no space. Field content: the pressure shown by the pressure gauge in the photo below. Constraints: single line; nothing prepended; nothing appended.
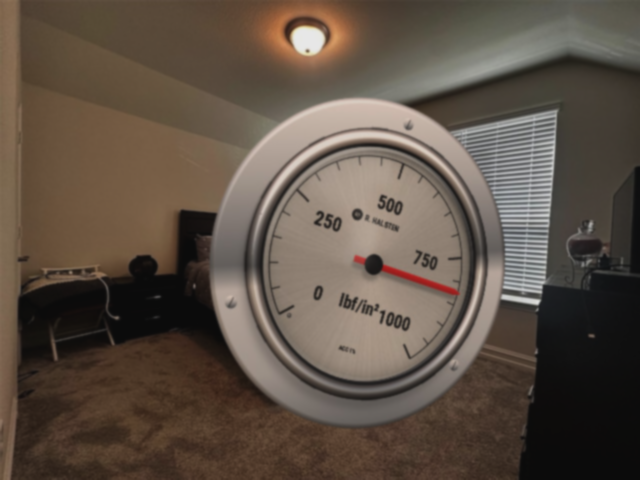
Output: 825psi
